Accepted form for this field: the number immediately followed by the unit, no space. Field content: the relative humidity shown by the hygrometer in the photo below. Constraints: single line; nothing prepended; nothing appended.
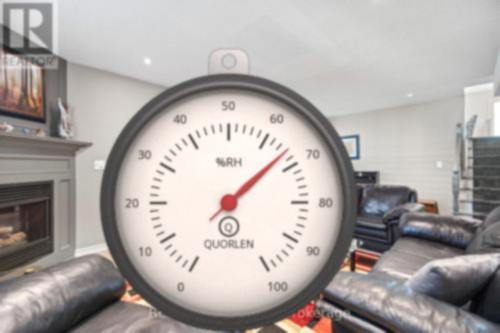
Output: 66%
